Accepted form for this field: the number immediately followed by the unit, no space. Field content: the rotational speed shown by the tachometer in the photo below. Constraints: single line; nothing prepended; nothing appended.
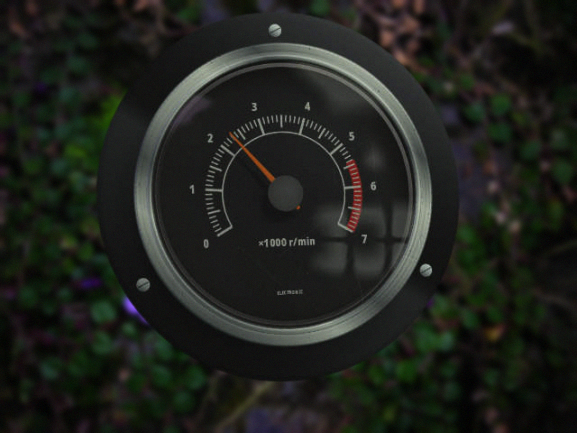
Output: 2300rpm
